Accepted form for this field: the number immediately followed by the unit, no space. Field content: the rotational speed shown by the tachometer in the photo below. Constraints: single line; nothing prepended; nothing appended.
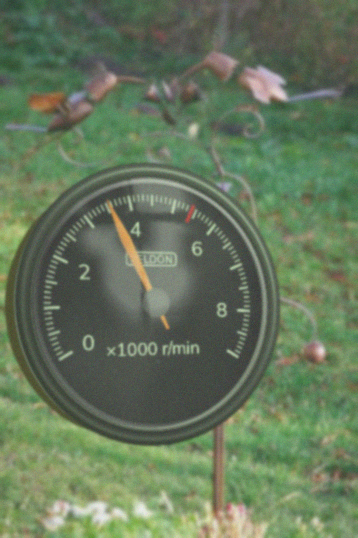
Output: 3500rpm
